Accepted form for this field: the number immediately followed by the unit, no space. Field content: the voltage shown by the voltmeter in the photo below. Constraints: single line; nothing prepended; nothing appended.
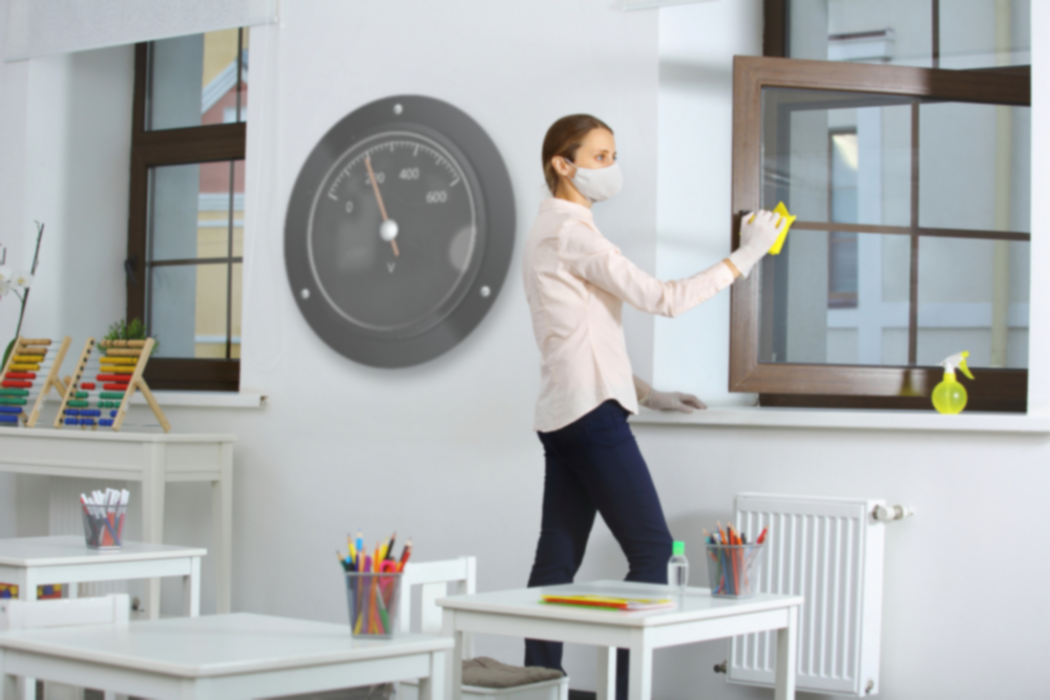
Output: 200V
